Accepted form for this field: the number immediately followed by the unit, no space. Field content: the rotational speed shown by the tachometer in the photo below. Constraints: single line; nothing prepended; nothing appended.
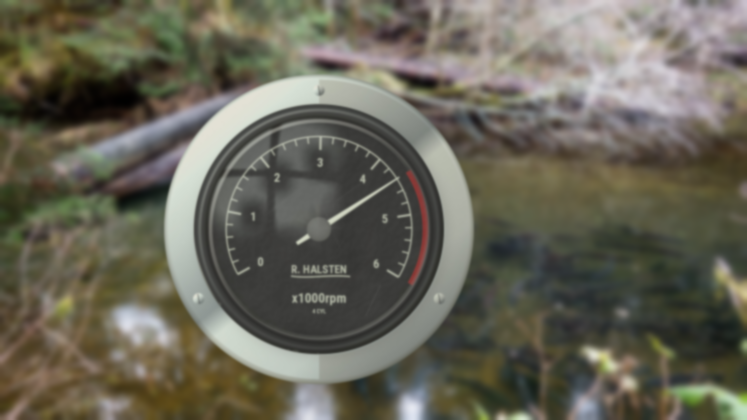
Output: 4400rpm
